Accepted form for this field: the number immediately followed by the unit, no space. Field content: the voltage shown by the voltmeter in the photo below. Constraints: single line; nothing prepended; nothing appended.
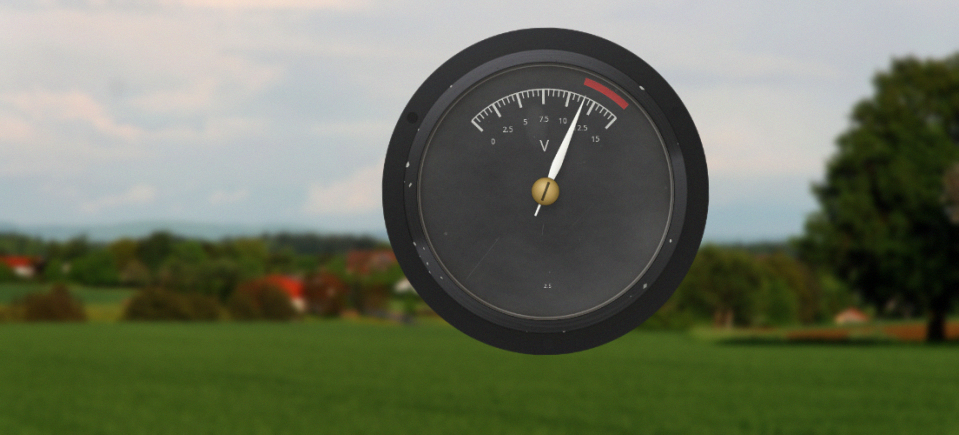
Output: 11.5V
